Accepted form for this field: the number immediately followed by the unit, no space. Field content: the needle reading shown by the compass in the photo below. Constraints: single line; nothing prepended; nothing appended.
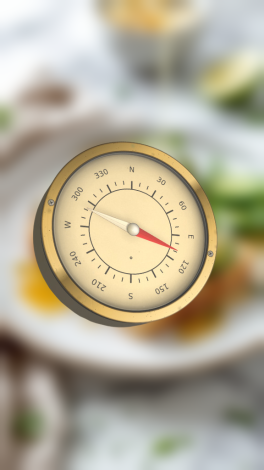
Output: 110°
